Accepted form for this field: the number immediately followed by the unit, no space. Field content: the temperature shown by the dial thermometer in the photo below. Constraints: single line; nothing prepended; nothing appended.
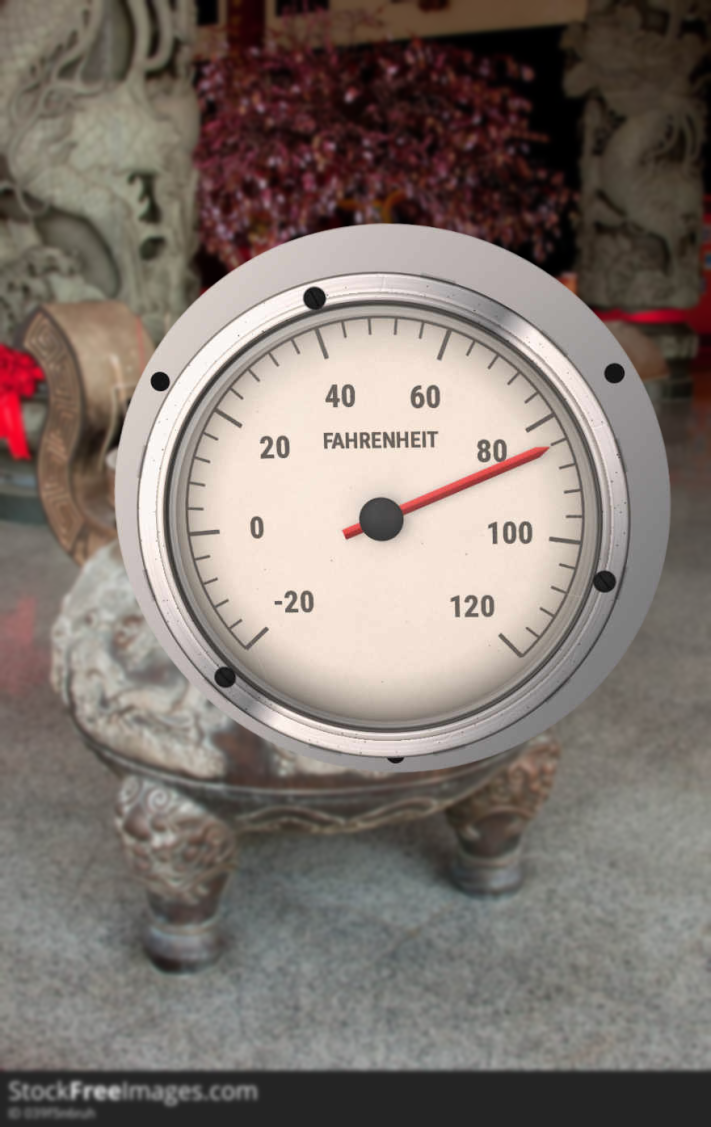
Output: 84°F
